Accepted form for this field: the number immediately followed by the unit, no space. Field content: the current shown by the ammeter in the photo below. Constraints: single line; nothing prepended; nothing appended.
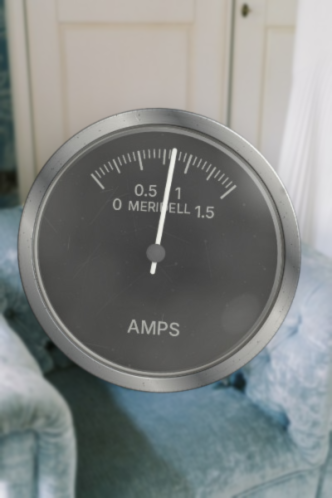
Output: 0.85A
